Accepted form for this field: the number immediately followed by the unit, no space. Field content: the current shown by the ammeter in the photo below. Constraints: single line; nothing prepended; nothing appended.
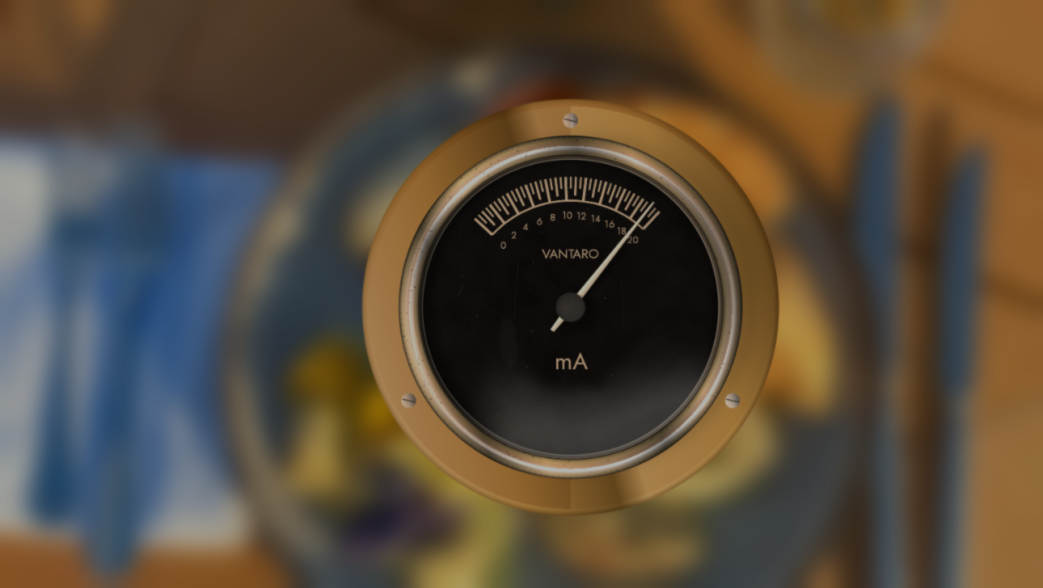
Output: 19mA
